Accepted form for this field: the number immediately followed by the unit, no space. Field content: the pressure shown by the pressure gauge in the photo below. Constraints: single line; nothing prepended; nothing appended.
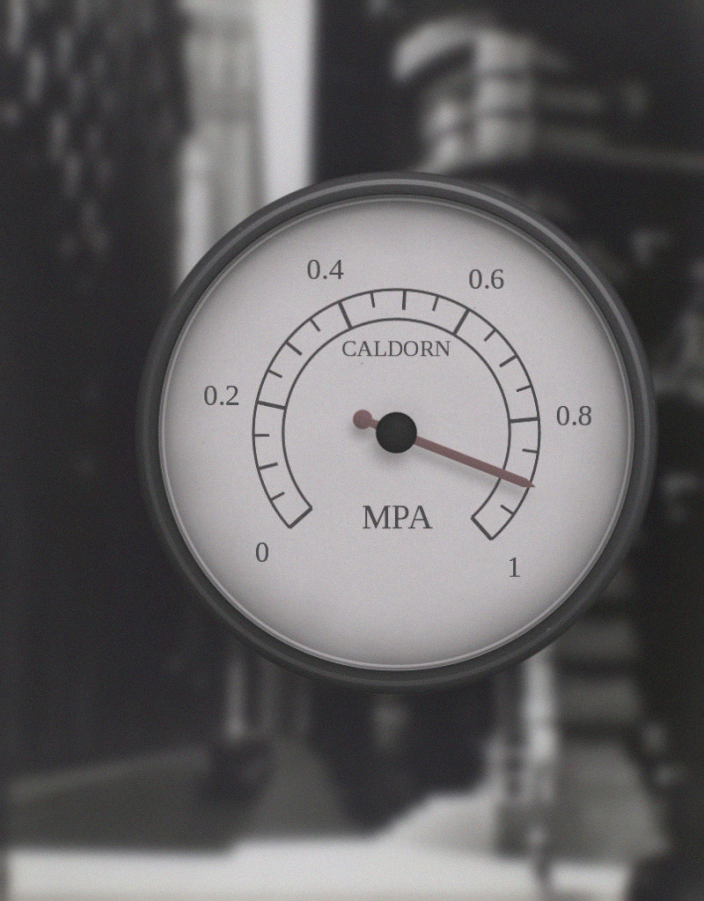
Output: 0.9MPa
